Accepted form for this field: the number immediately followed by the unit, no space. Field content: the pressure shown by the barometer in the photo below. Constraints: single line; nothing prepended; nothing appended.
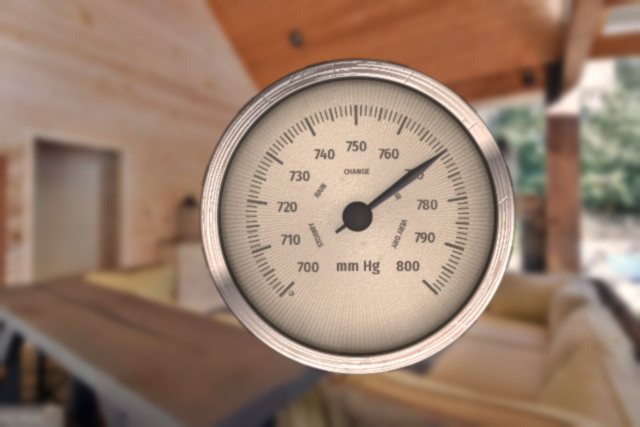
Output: 770mmHg
